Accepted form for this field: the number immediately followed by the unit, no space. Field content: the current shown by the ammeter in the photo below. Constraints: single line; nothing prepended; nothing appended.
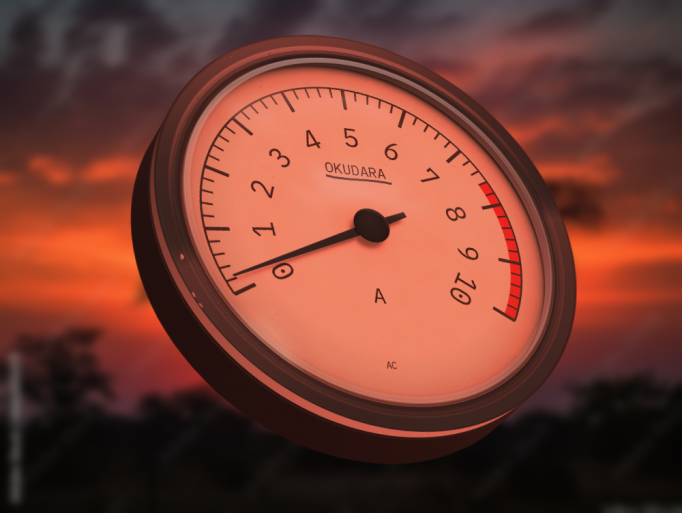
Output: 0.2A
